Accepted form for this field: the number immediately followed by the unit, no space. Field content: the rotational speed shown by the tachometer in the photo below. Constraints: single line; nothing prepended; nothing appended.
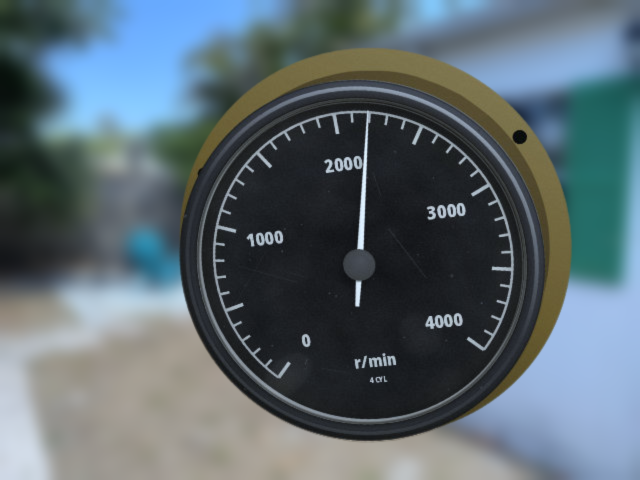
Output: 2200rpm
